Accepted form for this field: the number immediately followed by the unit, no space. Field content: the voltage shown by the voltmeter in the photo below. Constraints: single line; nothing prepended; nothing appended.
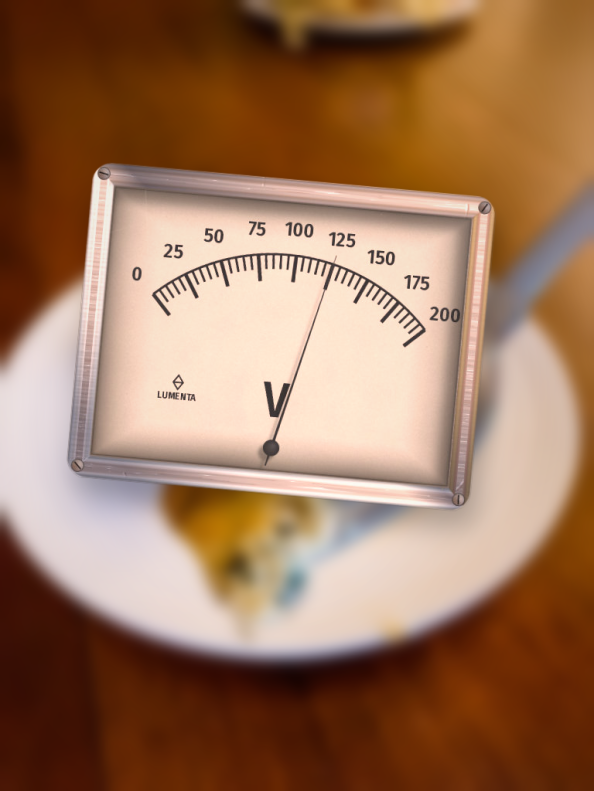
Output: 125V
